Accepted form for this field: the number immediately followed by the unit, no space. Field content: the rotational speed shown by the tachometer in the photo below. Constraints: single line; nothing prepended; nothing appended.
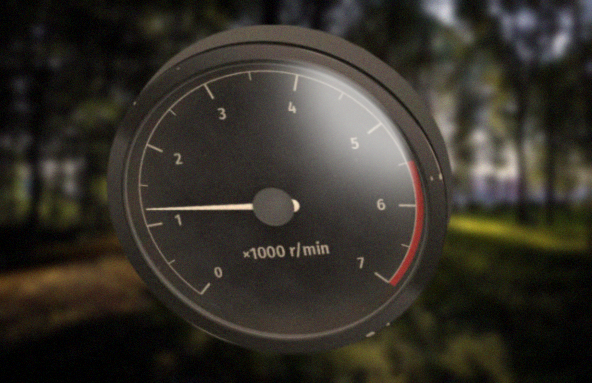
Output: 1250rpm
